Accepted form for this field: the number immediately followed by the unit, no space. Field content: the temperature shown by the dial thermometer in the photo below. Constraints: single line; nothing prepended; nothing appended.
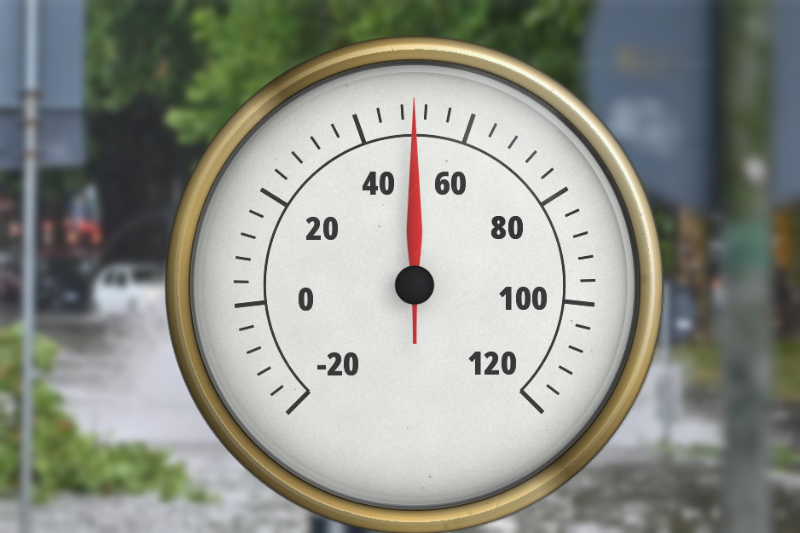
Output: 50°F
